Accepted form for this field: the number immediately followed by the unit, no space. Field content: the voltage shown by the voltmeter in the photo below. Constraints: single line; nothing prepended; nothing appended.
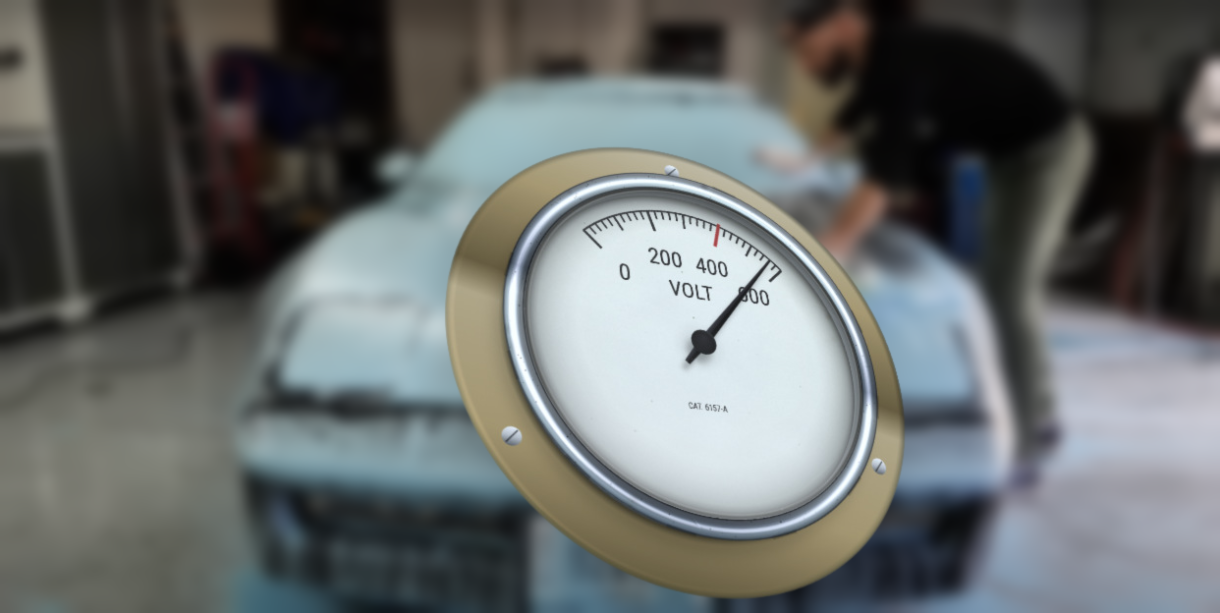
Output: 560V
